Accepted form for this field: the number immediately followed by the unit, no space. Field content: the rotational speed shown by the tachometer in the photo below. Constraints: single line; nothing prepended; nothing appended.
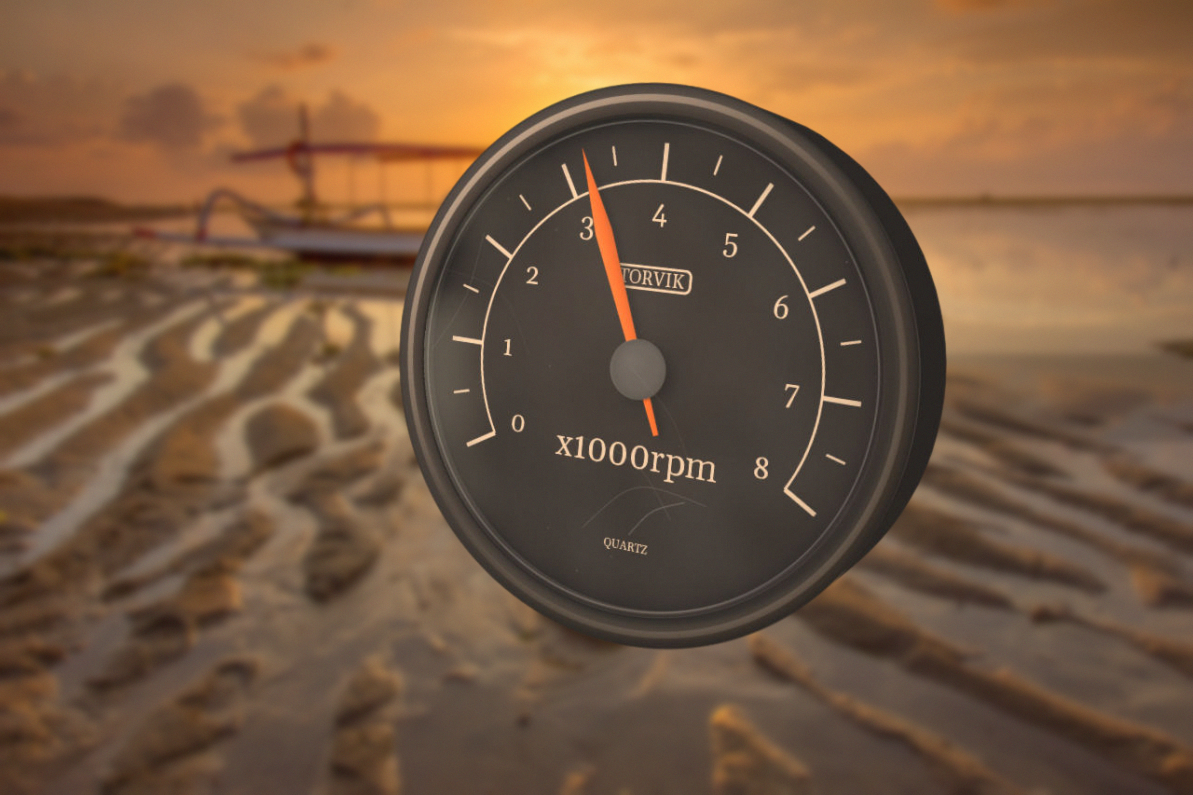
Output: 3250rpm
